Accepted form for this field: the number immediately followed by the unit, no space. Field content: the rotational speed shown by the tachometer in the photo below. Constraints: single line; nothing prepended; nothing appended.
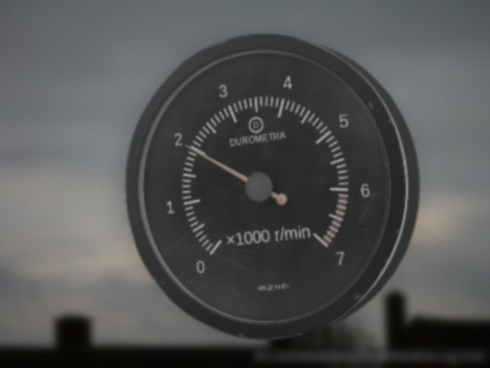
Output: 2000rpm
